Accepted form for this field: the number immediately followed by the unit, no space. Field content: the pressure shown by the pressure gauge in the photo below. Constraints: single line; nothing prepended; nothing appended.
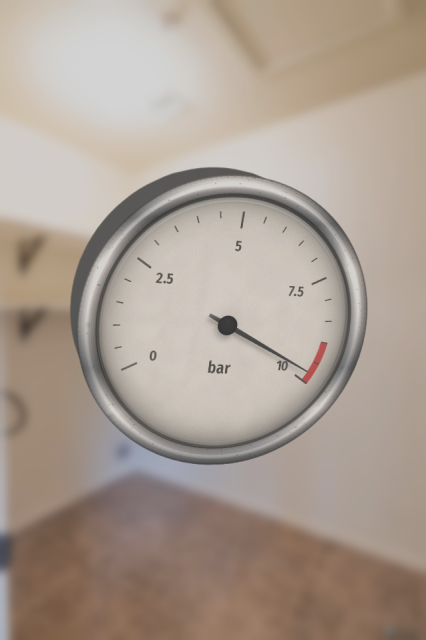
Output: 9.75bar
